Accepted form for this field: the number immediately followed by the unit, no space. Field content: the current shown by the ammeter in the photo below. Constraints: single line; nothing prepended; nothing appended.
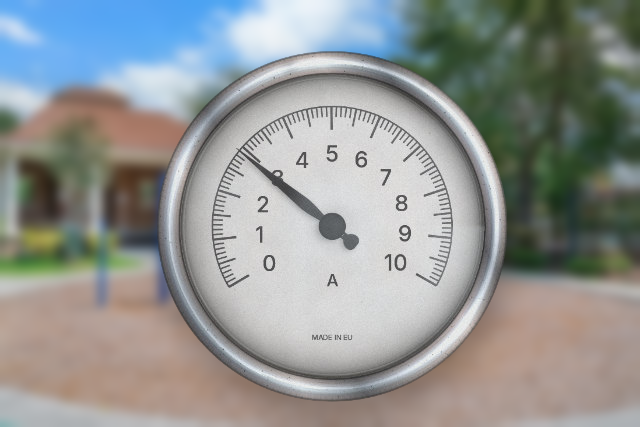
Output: 2.9A
